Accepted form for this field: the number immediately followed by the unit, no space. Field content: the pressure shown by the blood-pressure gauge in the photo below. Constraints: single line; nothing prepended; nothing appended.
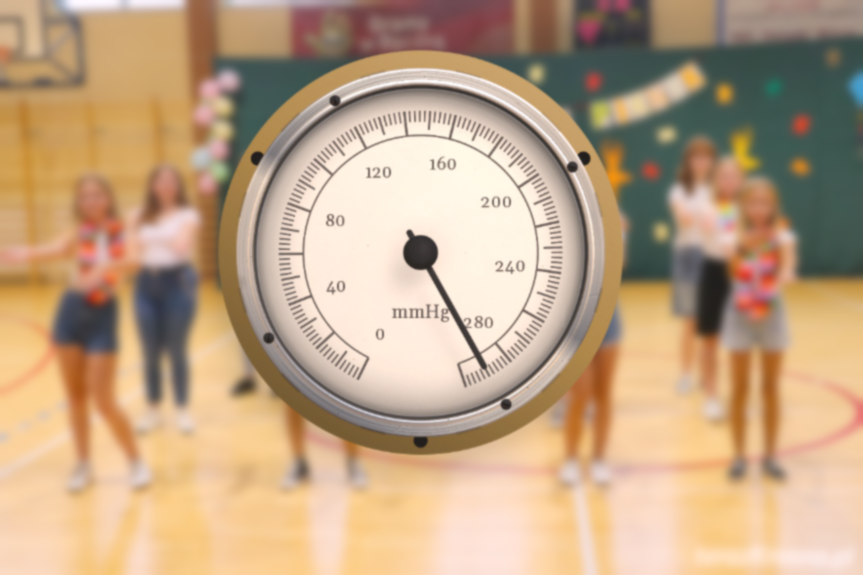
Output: 290mmHg
